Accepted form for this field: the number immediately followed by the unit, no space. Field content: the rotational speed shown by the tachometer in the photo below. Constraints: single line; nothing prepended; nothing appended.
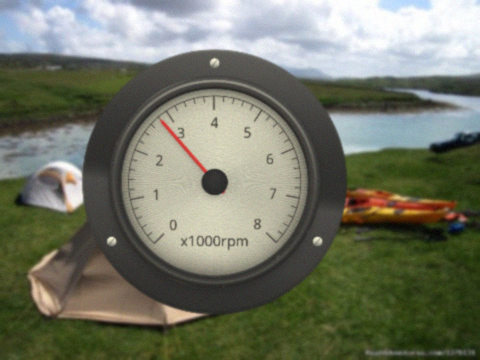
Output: 2800rpm
